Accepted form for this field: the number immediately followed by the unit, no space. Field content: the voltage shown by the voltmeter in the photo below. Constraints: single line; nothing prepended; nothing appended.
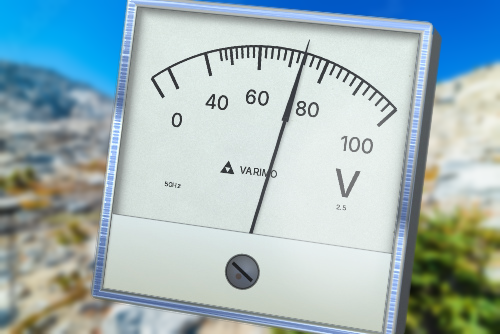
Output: 74V
